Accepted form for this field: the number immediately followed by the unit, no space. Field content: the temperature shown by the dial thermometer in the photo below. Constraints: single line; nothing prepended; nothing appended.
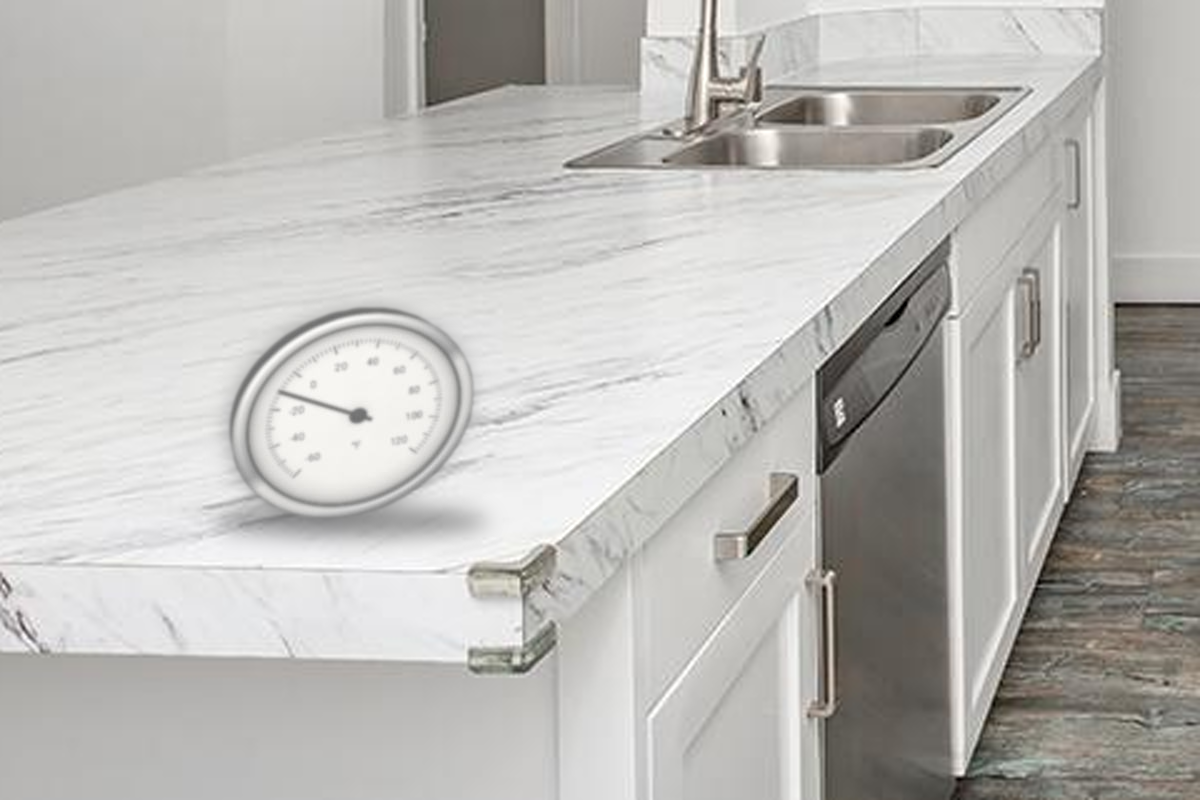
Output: -10°F
